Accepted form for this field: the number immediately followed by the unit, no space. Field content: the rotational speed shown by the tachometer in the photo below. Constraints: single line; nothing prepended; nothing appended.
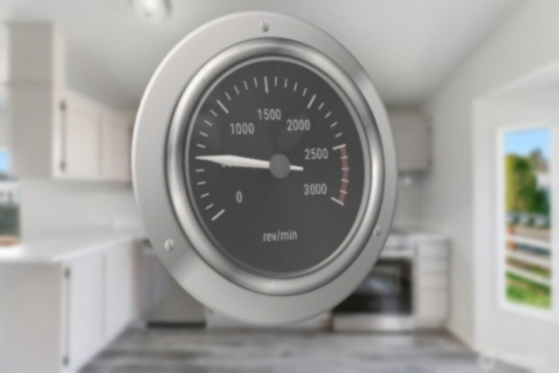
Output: 500rpm
